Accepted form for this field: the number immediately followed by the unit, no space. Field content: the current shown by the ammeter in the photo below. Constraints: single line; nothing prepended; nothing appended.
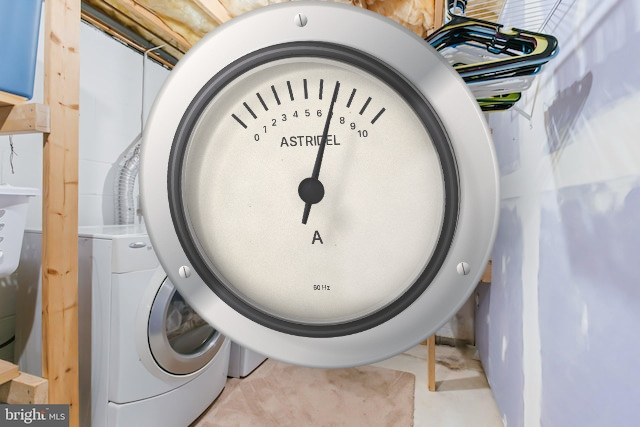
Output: 7A
